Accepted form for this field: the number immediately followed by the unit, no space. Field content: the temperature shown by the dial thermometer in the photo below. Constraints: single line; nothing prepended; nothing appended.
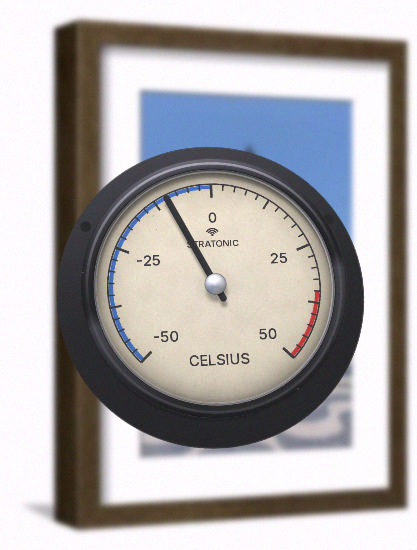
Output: -10°C
